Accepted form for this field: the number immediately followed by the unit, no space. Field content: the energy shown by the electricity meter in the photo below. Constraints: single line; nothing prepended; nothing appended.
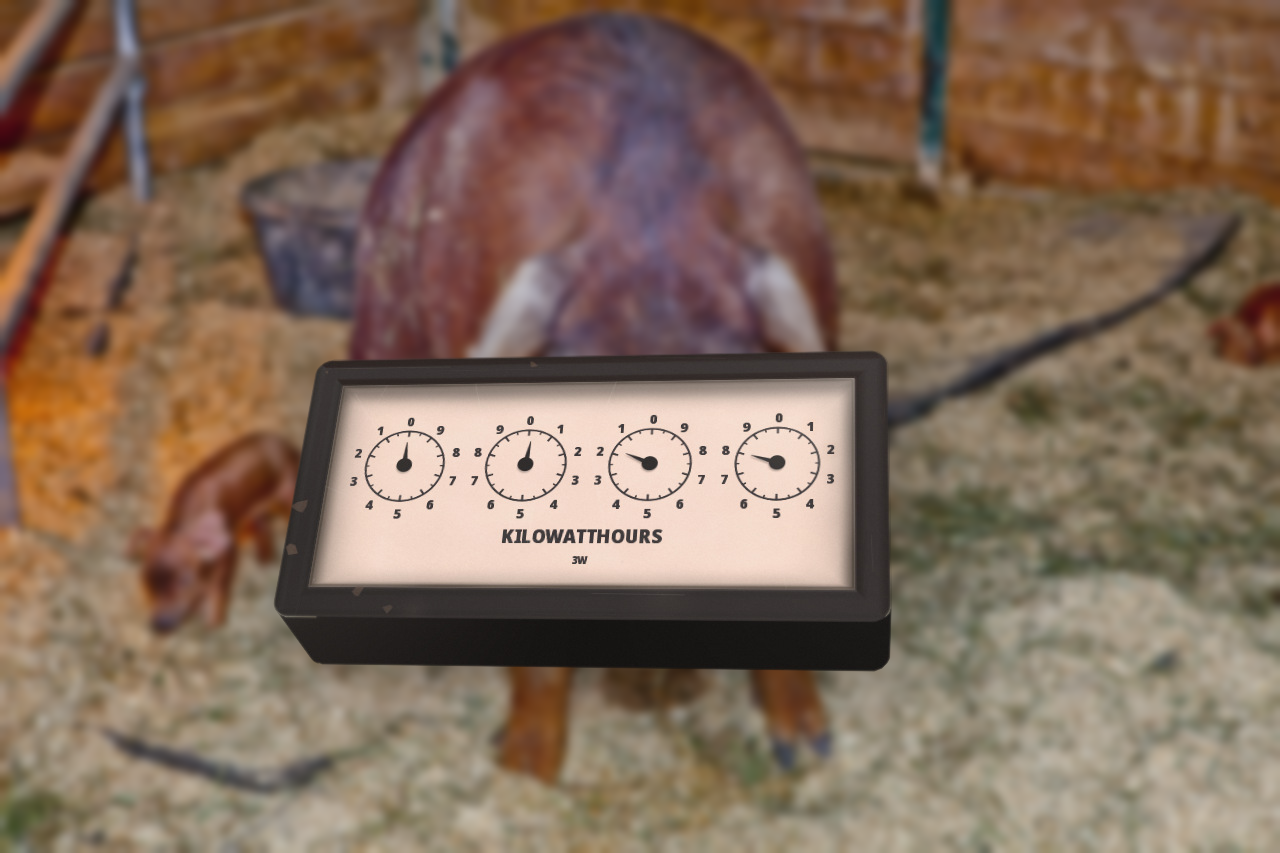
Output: 18kWh
